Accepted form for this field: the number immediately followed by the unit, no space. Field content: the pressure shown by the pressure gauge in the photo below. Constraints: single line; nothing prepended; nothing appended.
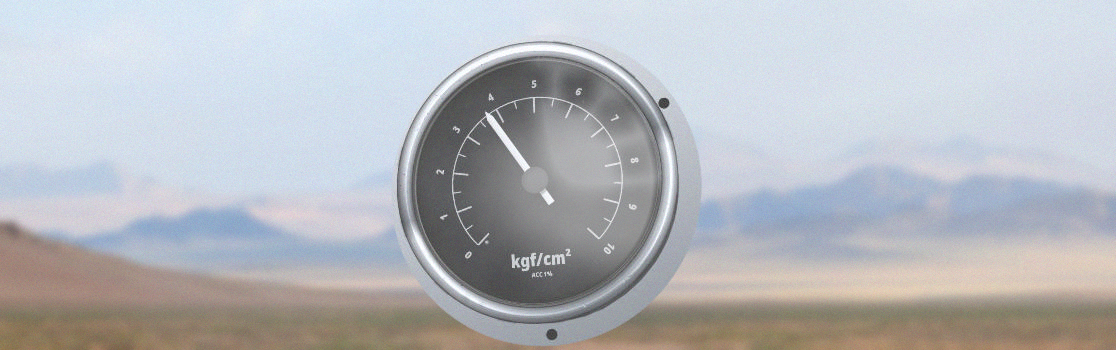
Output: 3.75kg/cm²
